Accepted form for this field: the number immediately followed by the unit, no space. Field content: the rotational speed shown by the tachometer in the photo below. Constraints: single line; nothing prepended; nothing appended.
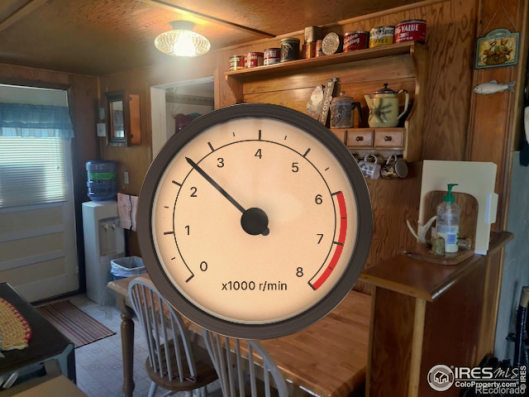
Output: 2500rpm
